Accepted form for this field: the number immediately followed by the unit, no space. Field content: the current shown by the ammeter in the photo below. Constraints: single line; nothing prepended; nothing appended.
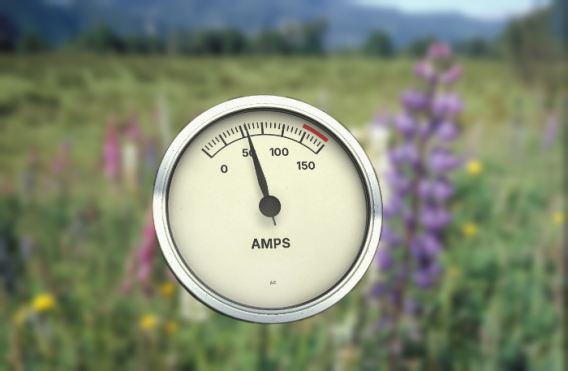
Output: 55A
